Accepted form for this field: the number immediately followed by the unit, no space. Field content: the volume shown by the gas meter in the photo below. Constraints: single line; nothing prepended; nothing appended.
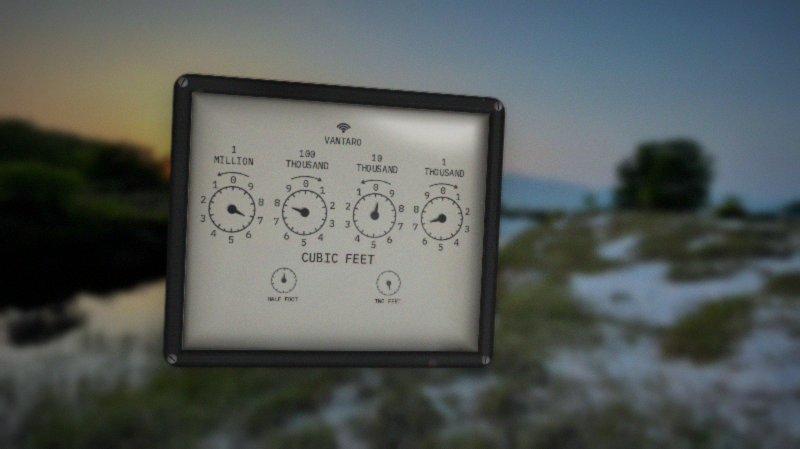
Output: 679700ft³
